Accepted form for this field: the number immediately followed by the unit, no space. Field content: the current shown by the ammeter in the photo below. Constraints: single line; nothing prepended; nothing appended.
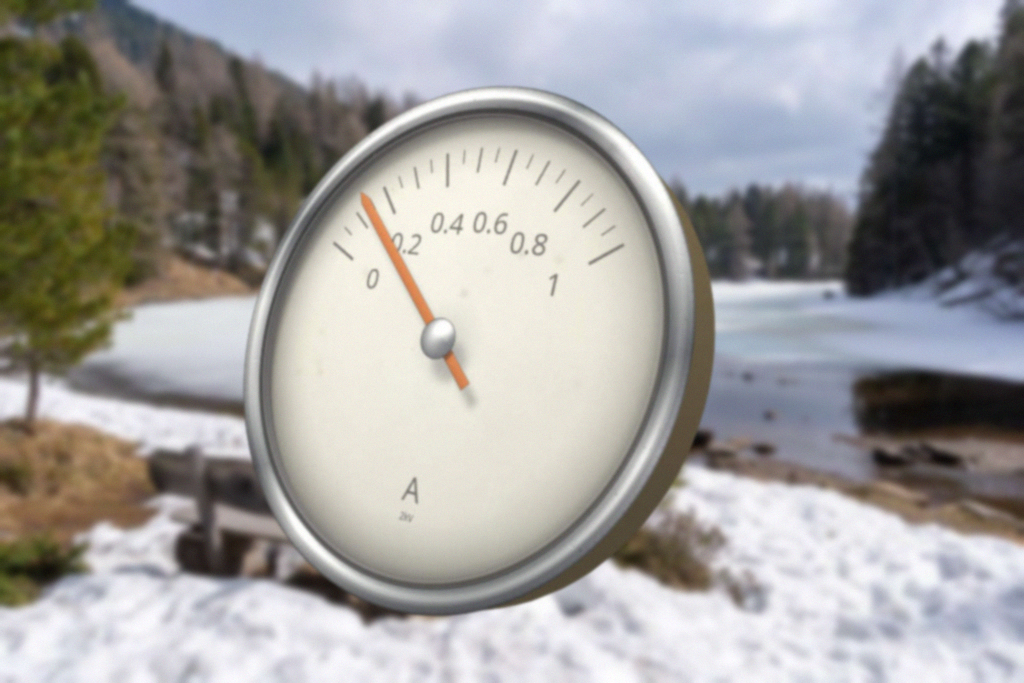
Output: 0.15A
